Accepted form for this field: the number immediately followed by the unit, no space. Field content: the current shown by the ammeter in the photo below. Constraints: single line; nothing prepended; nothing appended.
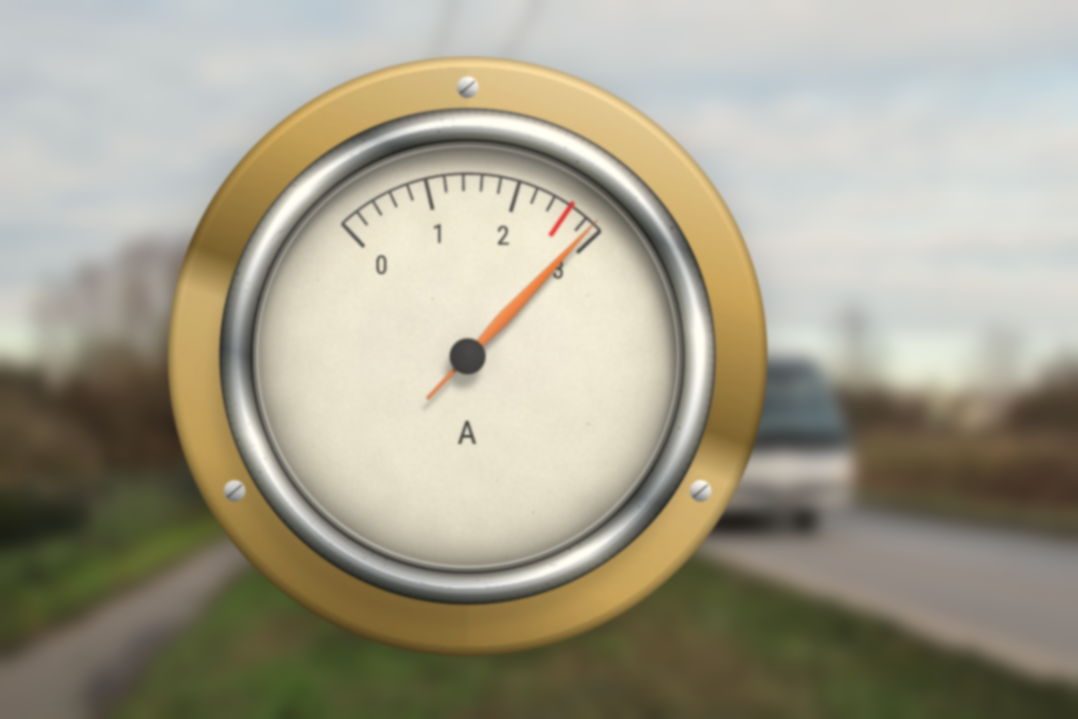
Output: 2.9A
